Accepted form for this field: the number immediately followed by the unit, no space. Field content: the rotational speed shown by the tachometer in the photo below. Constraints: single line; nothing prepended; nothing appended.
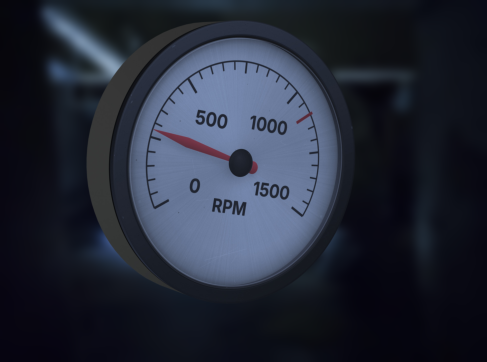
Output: 275rpm
